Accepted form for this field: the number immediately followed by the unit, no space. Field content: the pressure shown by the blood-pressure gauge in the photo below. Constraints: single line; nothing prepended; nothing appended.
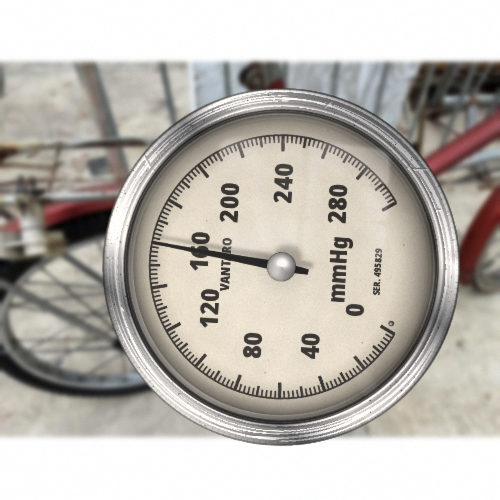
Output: 160mmHg
